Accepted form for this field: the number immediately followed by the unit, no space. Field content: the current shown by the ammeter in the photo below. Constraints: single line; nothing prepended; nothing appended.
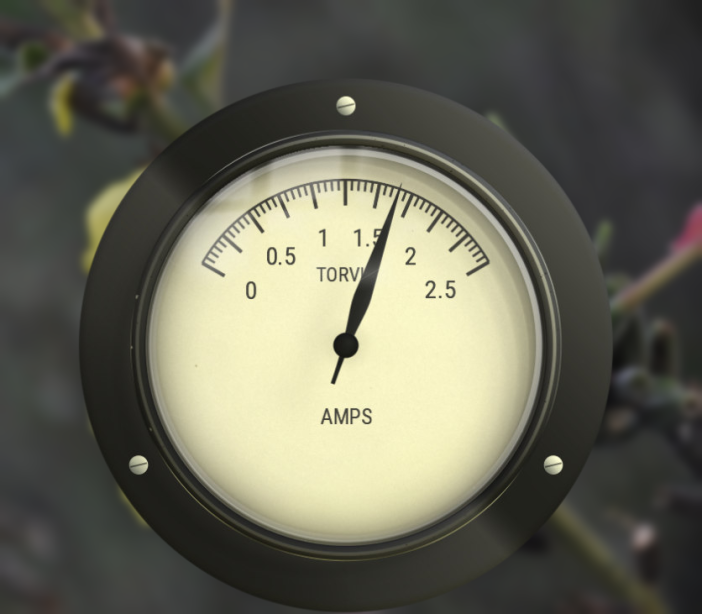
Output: 1.65A
